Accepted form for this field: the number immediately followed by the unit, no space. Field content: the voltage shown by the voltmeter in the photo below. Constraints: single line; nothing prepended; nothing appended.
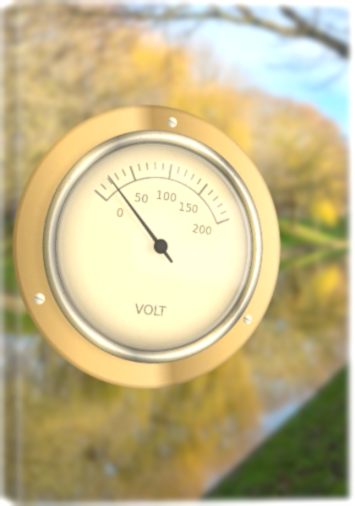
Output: 20V
